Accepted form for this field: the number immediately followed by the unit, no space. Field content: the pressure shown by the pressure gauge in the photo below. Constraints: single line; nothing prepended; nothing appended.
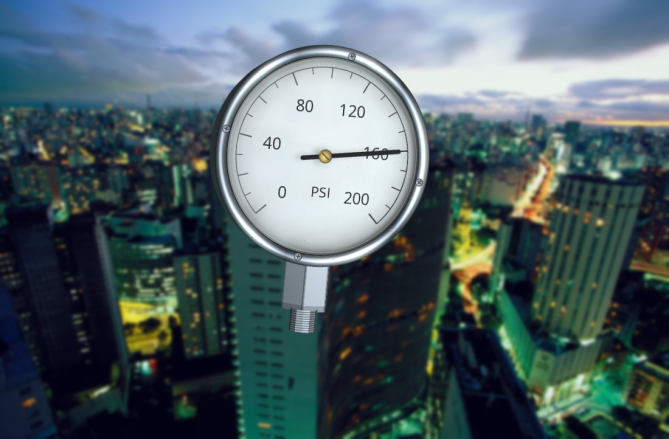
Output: 160psi
